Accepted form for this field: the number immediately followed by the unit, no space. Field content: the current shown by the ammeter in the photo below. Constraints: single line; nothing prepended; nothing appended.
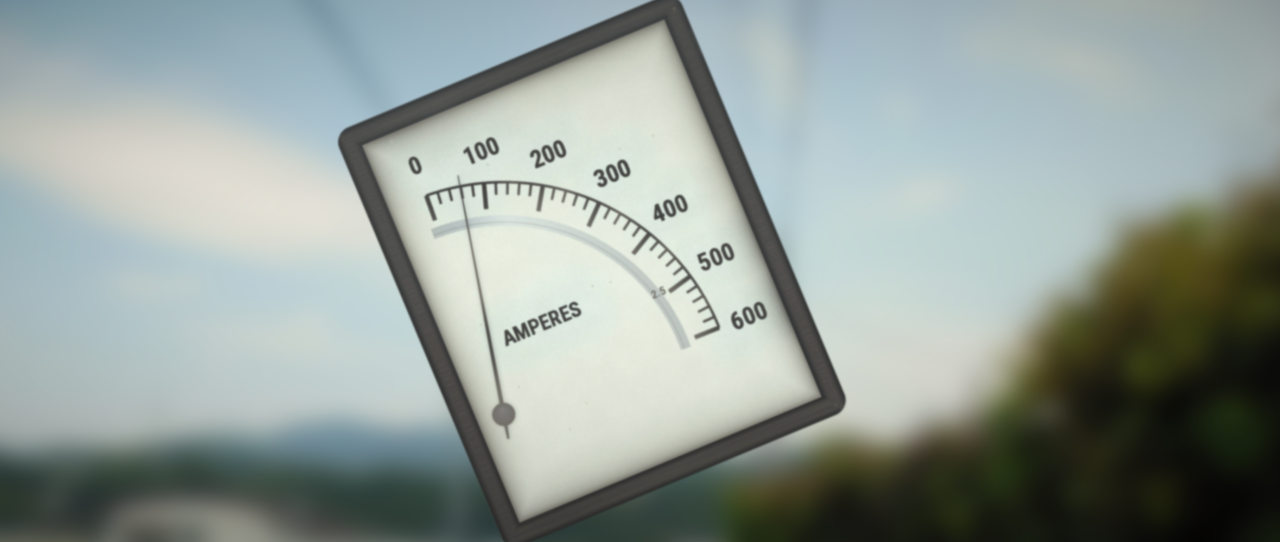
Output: 60A
